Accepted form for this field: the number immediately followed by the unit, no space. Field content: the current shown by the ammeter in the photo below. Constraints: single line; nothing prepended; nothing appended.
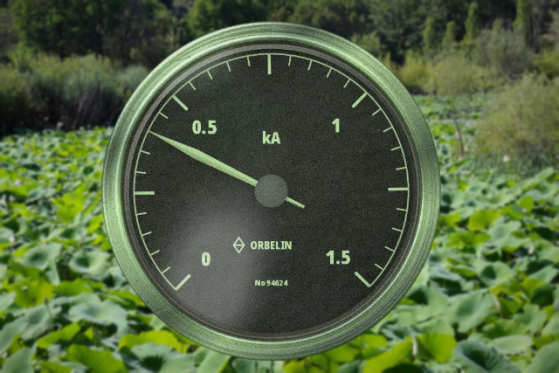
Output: 0.4kA
